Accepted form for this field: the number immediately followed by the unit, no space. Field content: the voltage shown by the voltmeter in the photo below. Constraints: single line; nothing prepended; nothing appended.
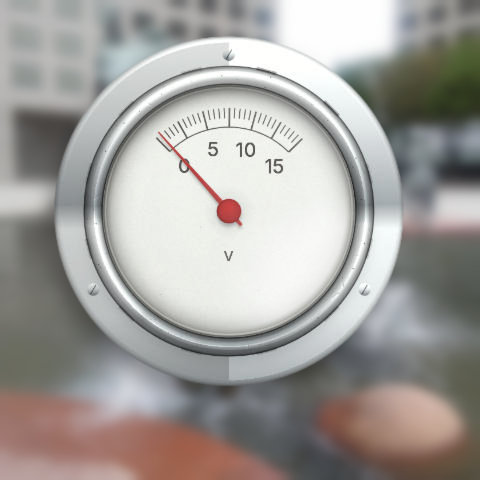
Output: 0.5V
